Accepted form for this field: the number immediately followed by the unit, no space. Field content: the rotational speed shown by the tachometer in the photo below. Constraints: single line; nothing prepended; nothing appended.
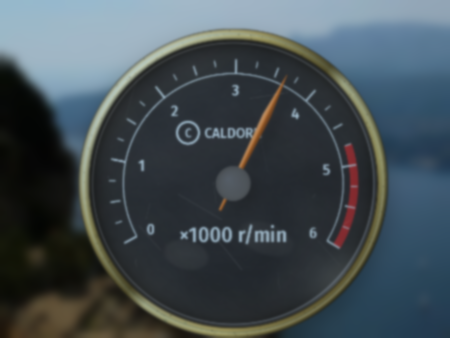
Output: 3625rpm
